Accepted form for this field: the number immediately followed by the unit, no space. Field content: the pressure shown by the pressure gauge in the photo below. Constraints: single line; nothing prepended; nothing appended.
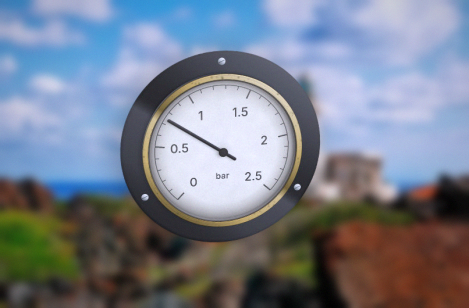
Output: 0.75bar
